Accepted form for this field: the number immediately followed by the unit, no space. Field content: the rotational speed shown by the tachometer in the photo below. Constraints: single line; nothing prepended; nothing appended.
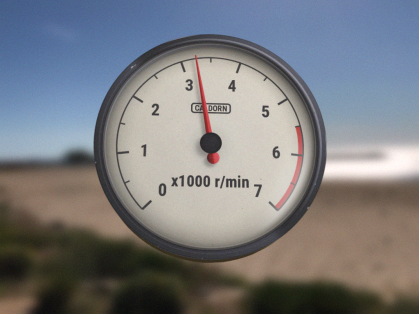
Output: 3250rpm
